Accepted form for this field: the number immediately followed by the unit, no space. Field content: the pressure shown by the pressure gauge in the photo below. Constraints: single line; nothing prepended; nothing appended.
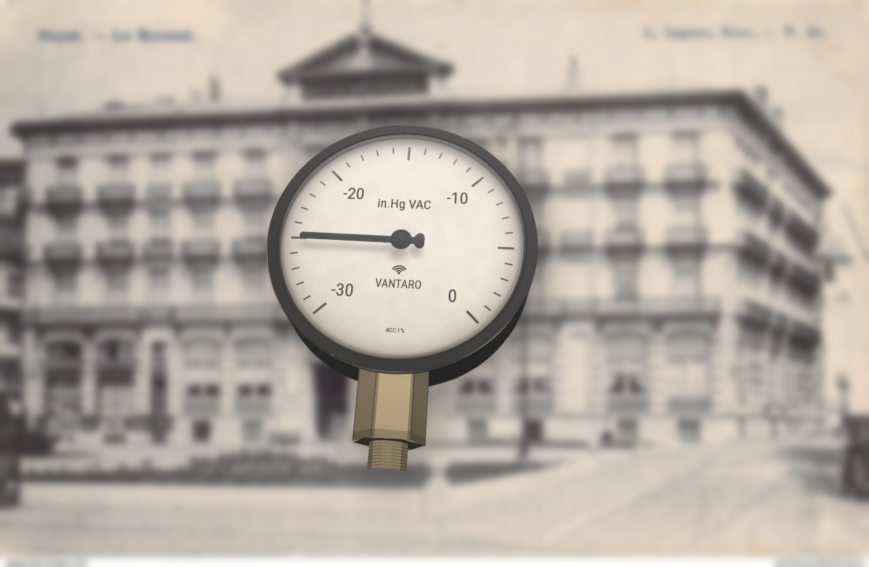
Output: -25inHg
